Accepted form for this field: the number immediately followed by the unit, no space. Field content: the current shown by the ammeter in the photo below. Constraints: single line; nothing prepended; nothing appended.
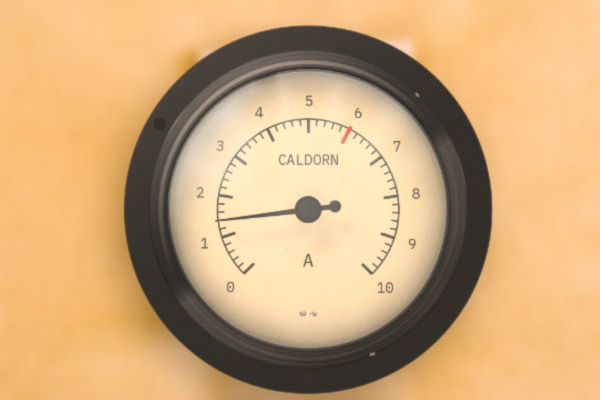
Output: 1.4A
